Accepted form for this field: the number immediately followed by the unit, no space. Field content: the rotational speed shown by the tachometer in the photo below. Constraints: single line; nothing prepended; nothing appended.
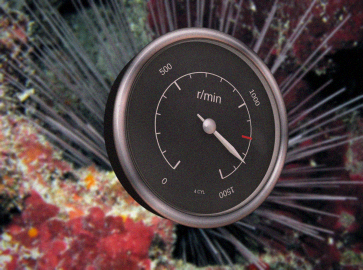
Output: 1350rpm
